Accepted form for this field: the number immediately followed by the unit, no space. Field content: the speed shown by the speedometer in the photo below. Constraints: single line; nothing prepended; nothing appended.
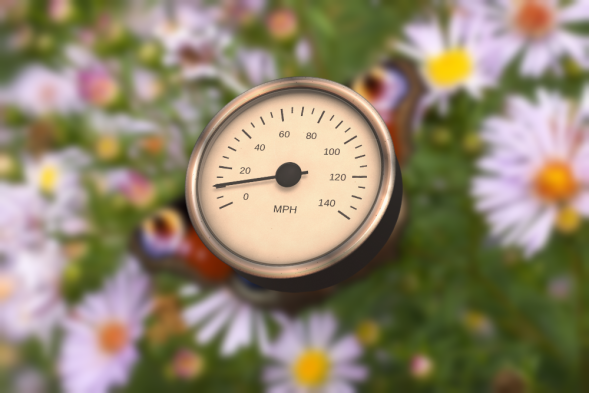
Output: 10mph
